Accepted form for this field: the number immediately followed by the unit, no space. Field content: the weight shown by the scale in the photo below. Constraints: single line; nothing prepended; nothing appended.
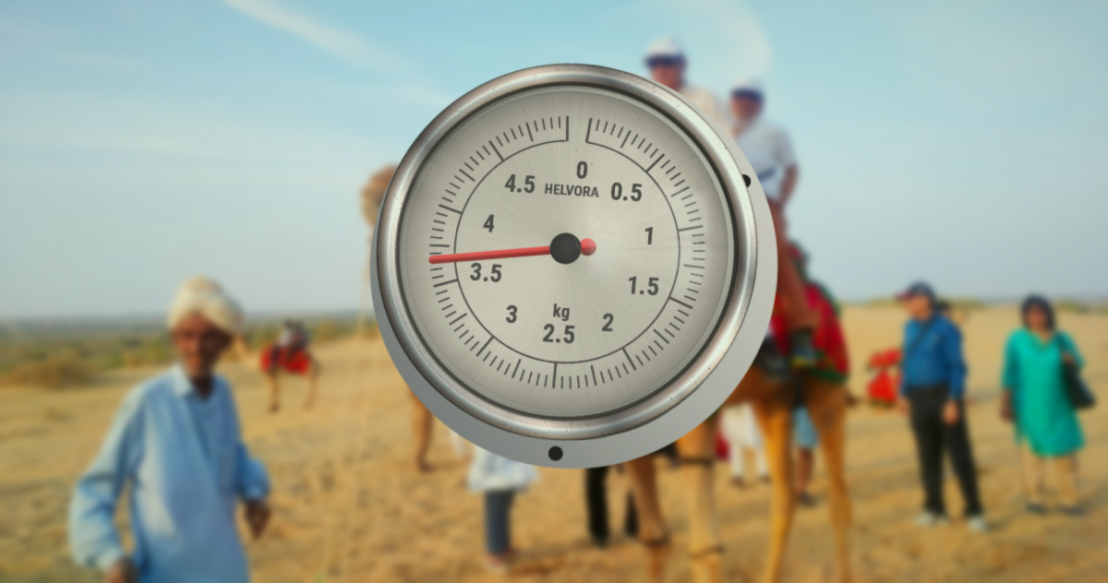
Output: 3.65kg
